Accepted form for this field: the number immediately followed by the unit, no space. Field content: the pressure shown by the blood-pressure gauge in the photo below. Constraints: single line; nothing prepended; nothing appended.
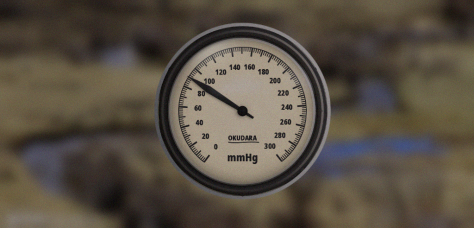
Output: 90mmHg
